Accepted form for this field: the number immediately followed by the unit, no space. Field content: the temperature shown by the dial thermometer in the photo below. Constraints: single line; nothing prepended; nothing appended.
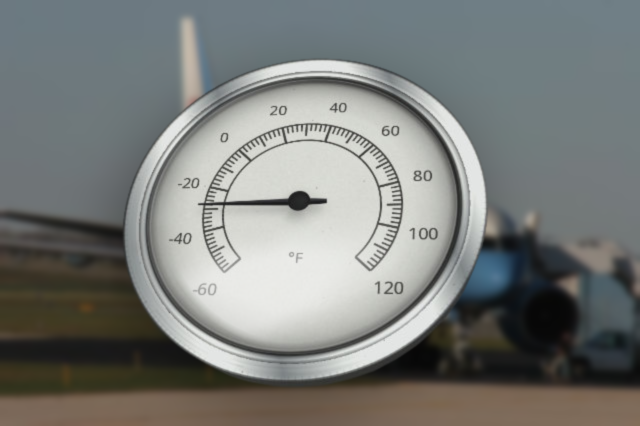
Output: -30°F
